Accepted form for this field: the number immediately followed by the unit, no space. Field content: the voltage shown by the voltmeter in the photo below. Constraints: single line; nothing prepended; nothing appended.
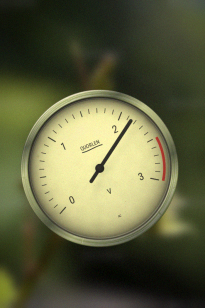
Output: 2.15V
